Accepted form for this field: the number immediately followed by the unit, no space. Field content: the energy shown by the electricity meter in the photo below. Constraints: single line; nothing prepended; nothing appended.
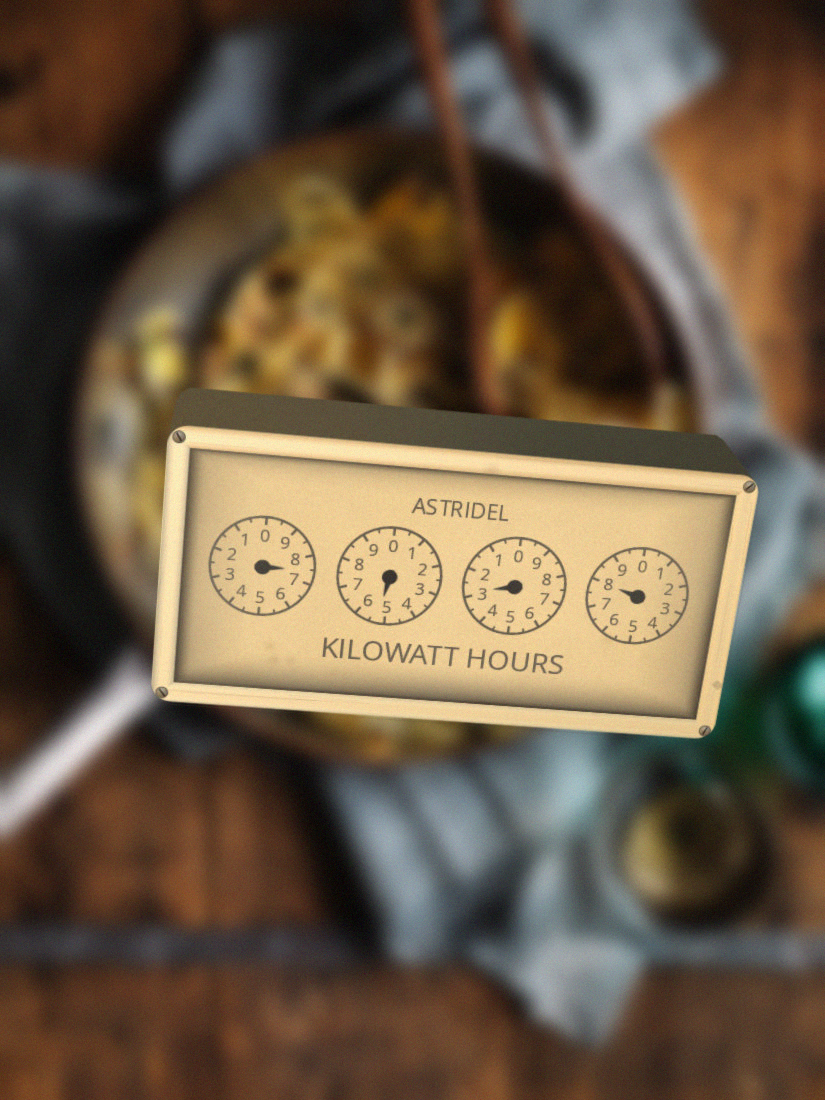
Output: 7528kWh
